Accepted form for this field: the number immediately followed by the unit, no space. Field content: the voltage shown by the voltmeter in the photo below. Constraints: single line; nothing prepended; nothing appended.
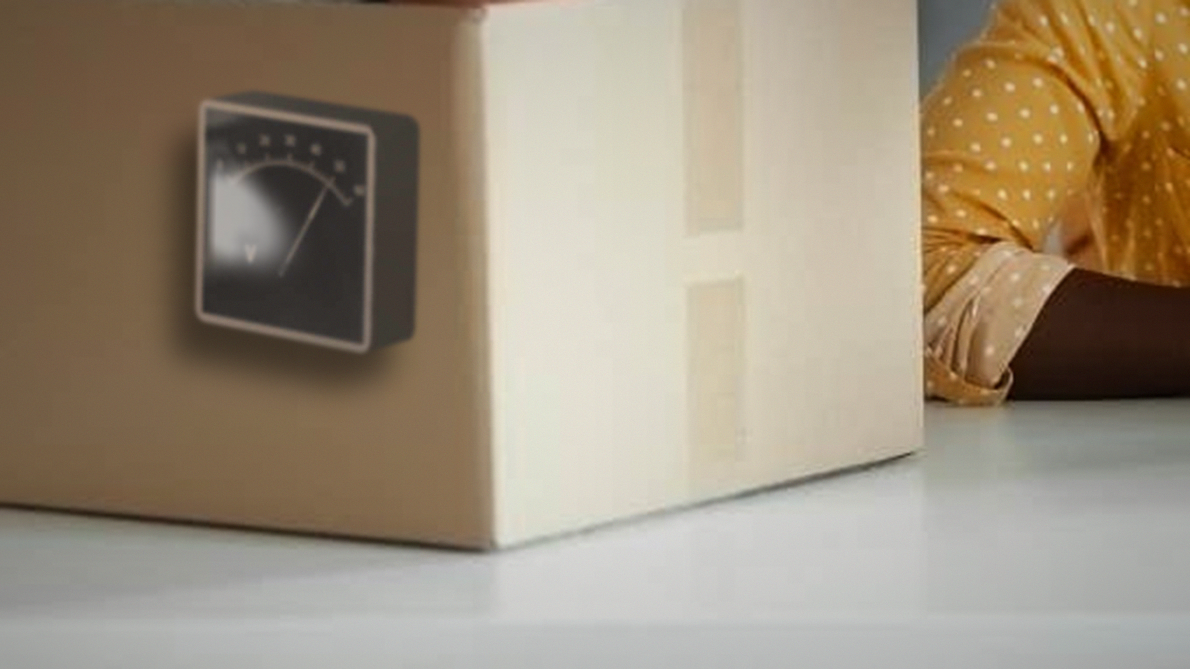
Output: 50V
